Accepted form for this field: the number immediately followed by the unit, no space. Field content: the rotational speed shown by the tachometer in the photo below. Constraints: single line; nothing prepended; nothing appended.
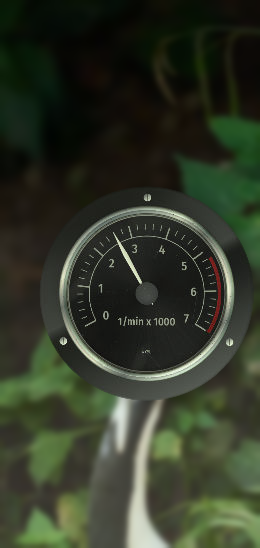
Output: 2600rpm
